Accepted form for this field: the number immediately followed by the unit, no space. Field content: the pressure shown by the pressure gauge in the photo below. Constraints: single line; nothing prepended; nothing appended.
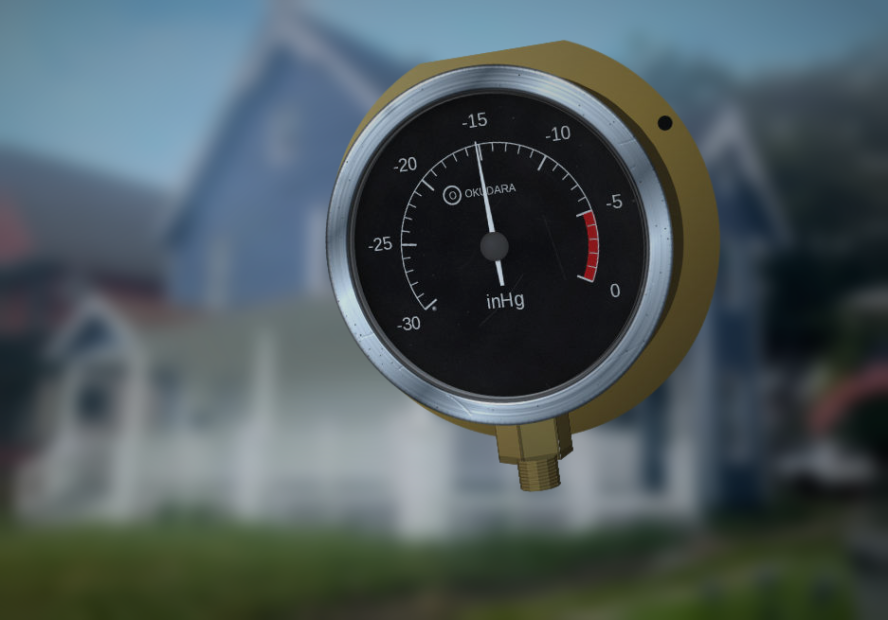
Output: -15inHg
